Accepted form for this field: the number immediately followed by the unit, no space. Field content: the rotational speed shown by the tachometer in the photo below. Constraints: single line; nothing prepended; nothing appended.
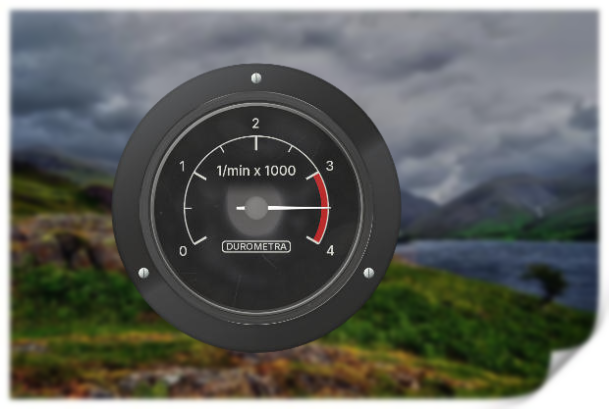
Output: 3500rpm
